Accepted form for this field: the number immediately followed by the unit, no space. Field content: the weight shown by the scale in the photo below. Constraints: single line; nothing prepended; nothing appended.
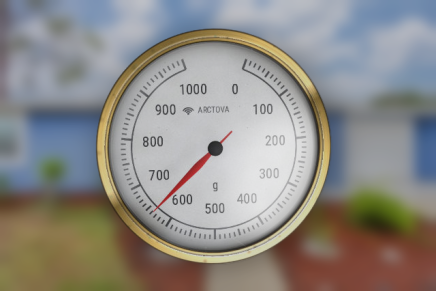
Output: 640g
